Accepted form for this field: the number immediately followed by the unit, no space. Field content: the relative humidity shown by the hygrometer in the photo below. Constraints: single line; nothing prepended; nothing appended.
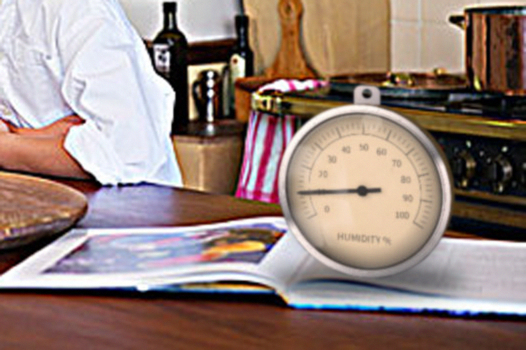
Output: 10%
